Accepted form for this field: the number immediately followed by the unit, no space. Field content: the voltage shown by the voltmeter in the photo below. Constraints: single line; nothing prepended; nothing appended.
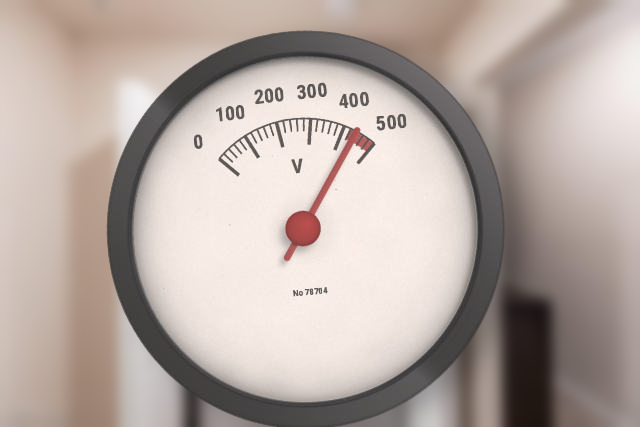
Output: 440V
